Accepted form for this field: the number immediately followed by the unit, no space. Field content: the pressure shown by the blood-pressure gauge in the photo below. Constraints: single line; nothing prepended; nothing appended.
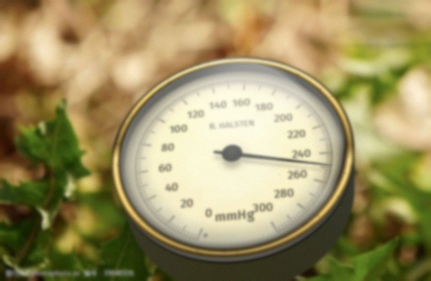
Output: 250mmHg
